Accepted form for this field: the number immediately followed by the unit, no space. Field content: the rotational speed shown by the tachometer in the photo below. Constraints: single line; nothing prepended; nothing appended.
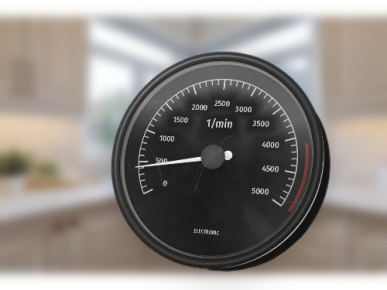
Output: 400rpm
